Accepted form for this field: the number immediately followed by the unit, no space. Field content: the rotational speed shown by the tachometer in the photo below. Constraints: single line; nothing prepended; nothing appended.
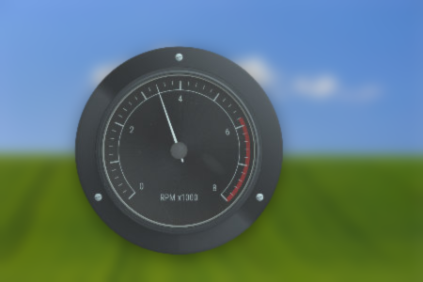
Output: 3400rpm
